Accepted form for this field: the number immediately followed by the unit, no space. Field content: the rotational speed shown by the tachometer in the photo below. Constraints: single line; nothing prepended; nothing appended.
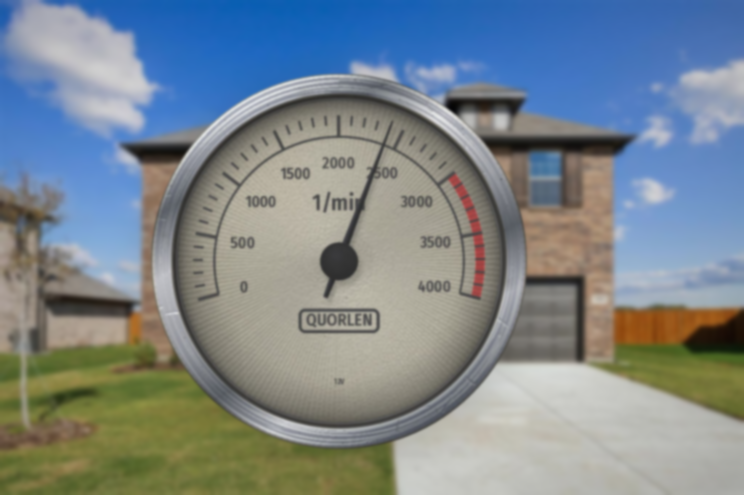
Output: 2400rpm
